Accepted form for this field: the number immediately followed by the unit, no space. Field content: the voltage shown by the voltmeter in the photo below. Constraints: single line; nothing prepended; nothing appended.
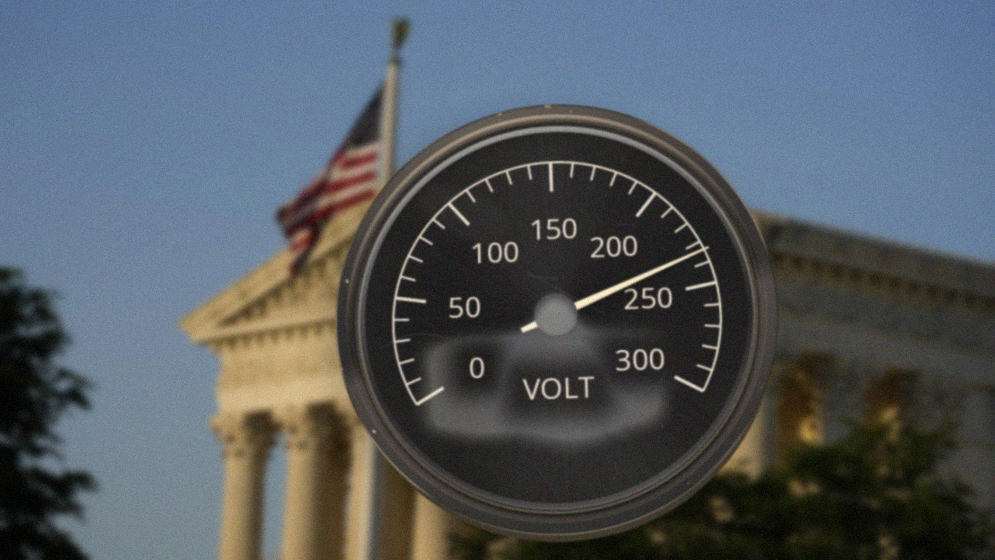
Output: 235V
